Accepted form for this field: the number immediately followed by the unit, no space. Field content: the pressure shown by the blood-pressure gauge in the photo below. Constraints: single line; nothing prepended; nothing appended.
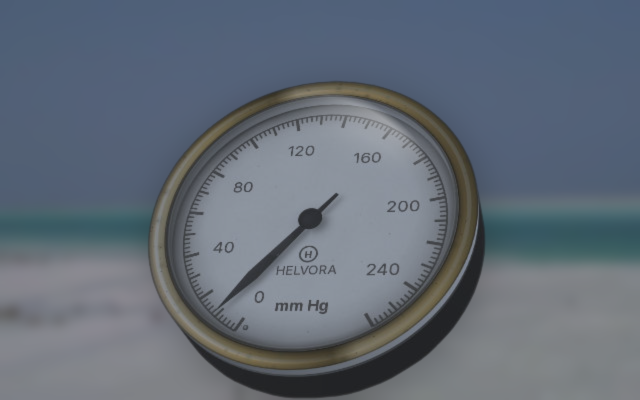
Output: 10mmHg
